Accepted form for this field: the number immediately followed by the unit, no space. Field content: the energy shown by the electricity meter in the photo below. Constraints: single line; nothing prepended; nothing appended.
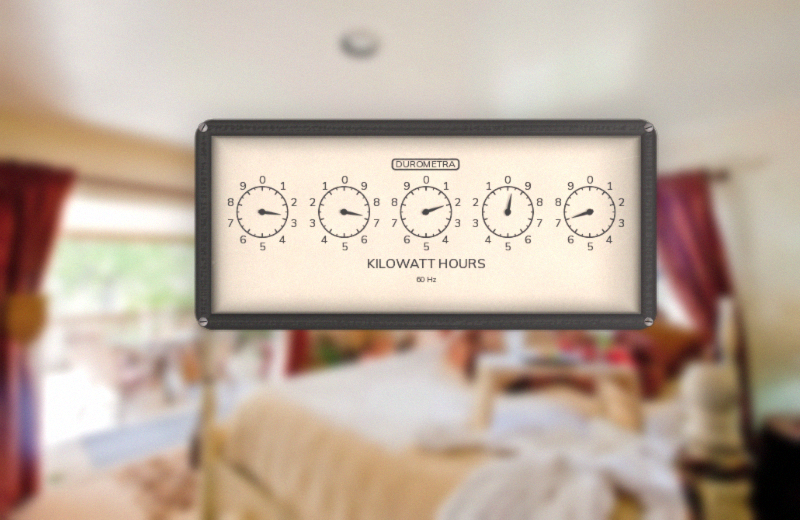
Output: 27197kWh
